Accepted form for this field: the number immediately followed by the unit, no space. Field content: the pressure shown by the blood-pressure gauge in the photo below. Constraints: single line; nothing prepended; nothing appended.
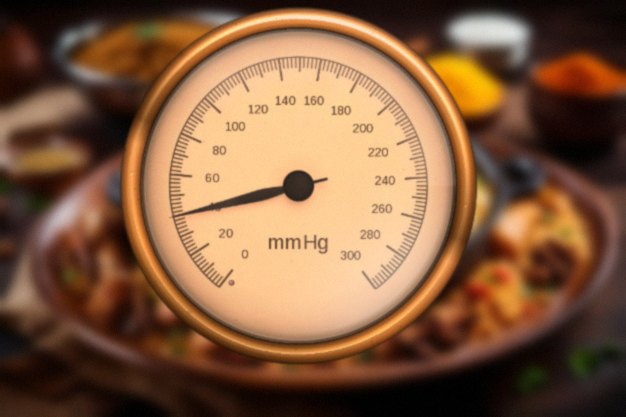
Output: 40mmHg
